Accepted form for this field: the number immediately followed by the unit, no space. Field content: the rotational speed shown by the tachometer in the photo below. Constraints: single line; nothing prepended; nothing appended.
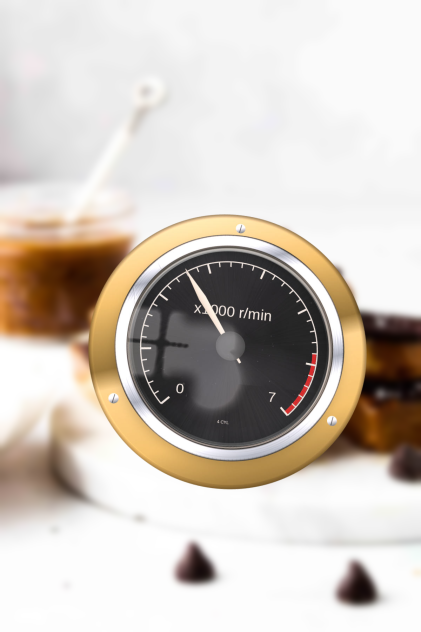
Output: 2600rpm
